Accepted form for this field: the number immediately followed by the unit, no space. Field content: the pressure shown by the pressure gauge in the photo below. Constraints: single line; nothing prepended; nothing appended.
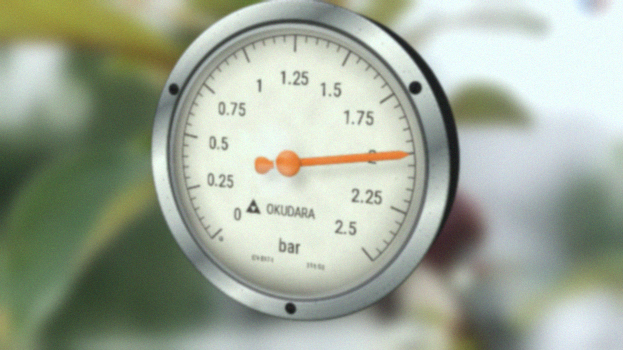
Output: 2bar
